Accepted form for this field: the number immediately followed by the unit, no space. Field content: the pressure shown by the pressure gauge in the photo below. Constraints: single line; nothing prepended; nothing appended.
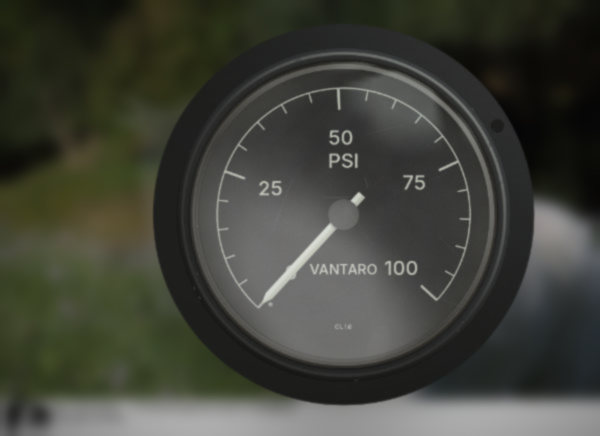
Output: 0psi
